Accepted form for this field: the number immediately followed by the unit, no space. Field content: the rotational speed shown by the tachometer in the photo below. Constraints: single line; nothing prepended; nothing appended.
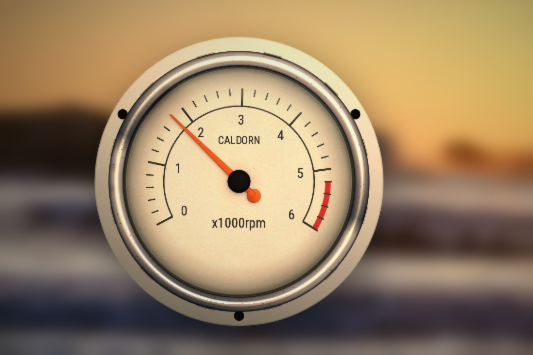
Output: 1800rpm
